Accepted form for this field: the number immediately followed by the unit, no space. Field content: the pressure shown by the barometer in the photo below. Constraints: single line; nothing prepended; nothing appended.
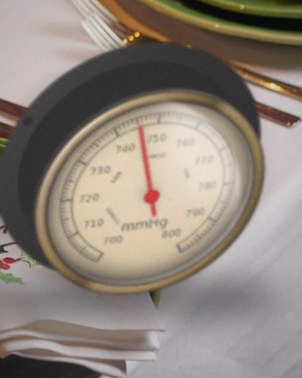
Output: 745mmHg
